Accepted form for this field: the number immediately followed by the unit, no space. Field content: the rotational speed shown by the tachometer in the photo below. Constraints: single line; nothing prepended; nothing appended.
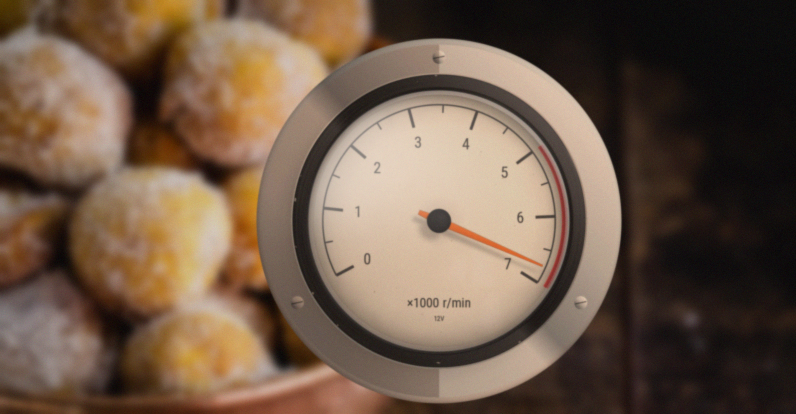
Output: 6750rpm
